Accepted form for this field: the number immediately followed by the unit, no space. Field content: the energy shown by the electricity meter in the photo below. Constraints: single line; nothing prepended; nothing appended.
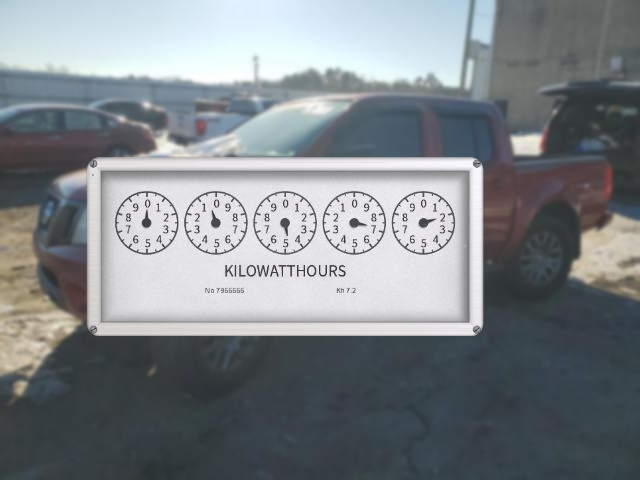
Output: 472kWh
